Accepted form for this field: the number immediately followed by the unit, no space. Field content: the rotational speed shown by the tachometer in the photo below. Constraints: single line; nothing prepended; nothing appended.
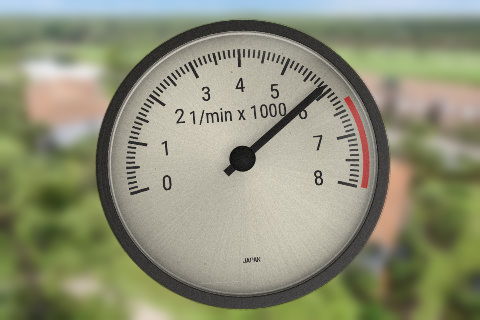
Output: 5900rpm
